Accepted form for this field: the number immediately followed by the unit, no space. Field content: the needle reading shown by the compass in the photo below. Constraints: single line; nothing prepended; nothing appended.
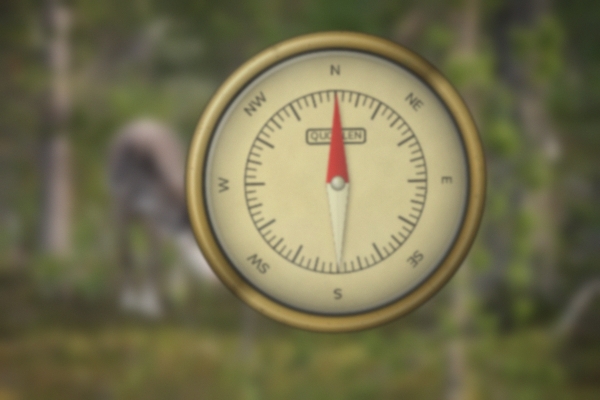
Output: 0°
